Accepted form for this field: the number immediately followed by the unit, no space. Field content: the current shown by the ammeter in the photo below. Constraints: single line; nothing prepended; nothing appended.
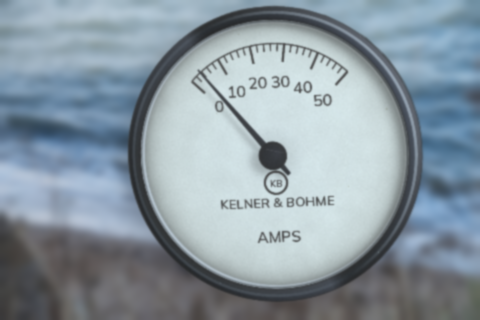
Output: 4A
